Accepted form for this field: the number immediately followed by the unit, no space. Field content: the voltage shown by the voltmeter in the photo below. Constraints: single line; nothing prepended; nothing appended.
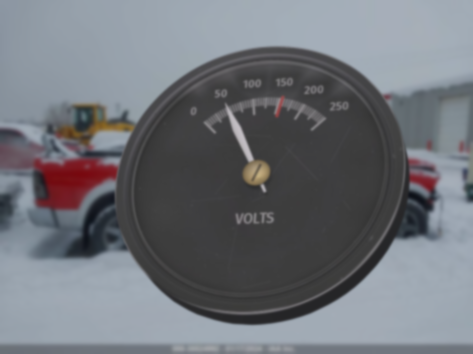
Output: 50V
